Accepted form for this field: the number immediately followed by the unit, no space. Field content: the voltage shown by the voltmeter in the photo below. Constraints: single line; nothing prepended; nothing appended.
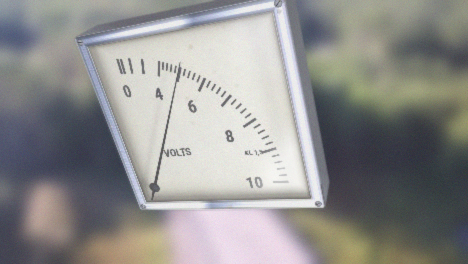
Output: 5V
